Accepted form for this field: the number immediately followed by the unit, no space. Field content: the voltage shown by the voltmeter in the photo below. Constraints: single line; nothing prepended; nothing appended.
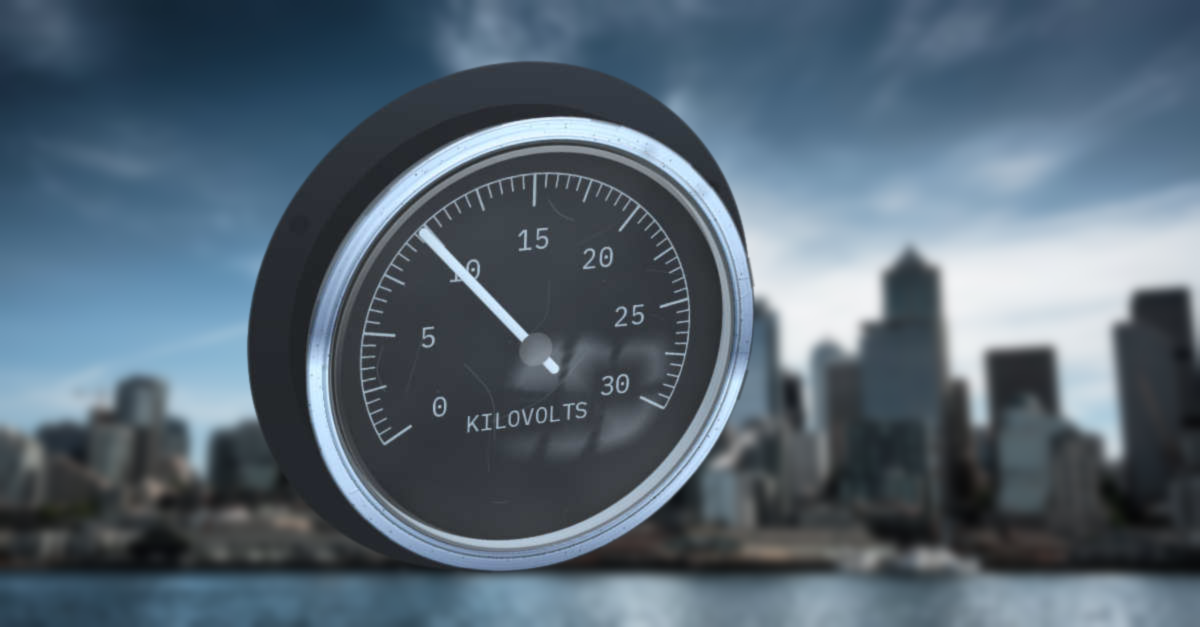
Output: 9.75kV
